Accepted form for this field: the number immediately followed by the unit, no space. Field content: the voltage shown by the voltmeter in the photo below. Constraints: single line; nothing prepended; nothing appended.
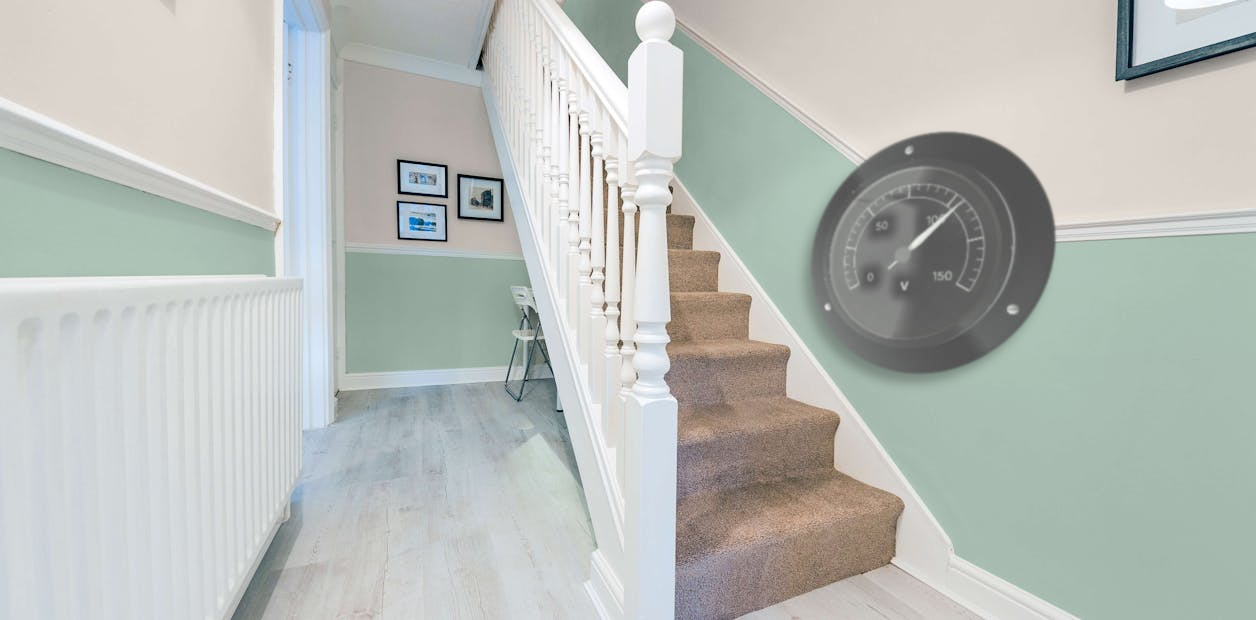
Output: 105V
